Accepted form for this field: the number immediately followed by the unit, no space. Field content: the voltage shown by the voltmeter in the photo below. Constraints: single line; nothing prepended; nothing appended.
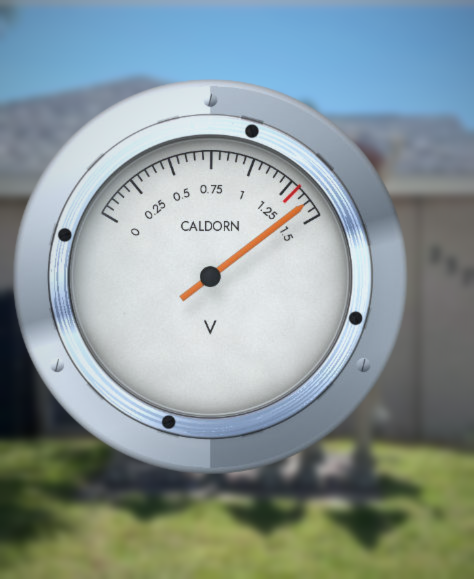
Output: 1.4V
